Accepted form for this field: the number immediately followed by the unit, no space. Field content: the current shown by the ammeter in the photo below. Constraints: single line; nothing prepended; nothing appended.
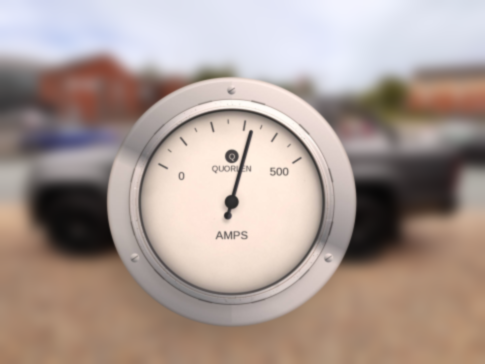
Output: 325A
